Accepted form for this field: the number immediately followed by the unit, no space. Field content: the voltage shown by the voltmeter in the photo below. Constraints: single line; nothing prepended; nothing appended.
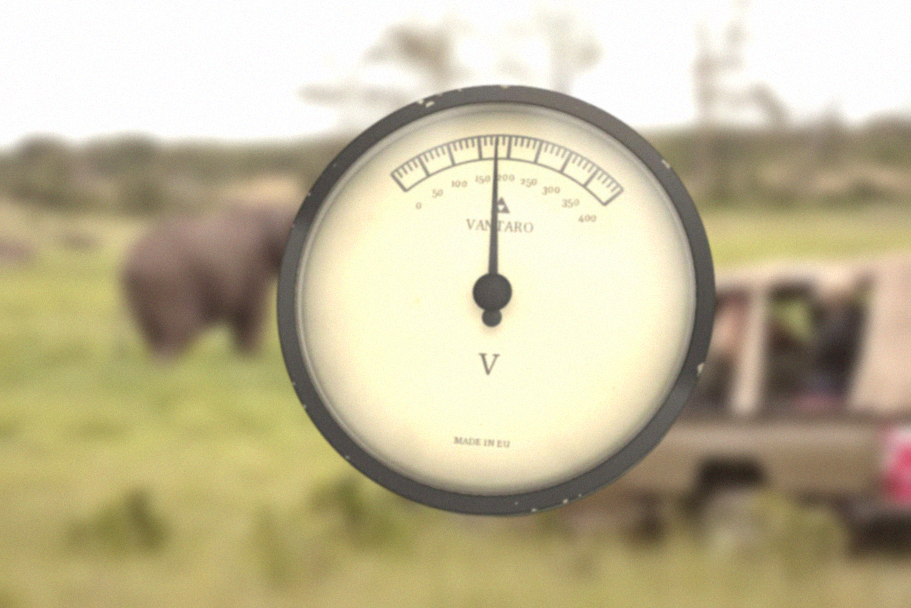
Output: 180V
